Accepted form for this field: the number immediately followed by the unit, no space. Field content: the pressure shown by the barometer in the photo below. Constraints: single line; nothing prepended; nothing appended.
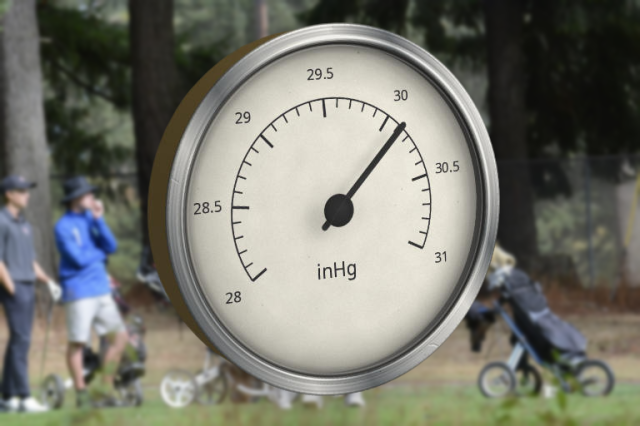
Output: 30.1inHg
